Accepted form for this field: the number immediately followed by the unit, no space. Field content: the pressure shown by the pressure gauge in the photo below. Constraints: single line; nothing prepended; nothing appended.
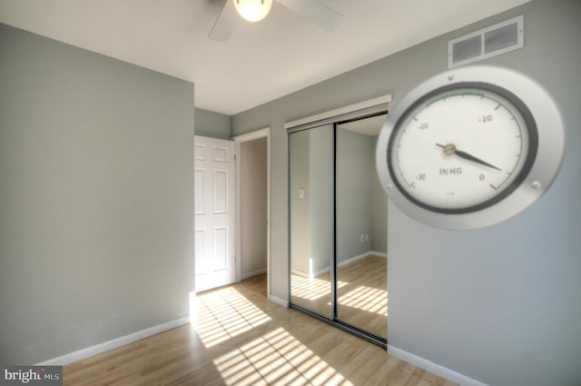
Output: -2inHg
